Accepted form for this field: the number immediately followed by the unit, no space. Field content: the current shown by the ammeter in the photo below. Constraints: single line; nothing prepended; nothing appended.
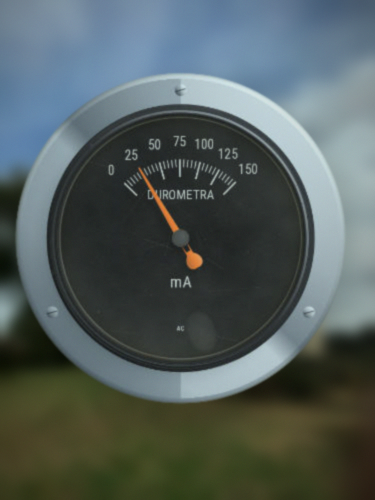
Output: 25mA
